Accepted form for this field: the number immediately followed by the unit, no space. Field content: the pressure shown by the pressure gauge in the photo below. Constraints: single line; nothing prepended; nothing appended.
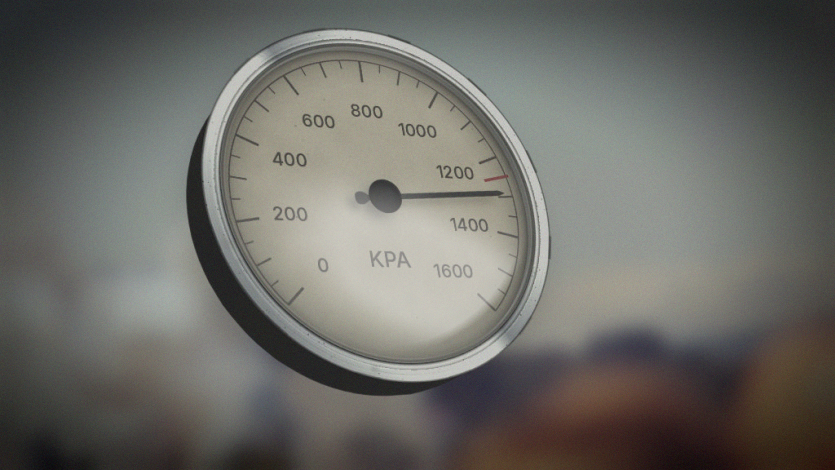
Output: 1300kPa
